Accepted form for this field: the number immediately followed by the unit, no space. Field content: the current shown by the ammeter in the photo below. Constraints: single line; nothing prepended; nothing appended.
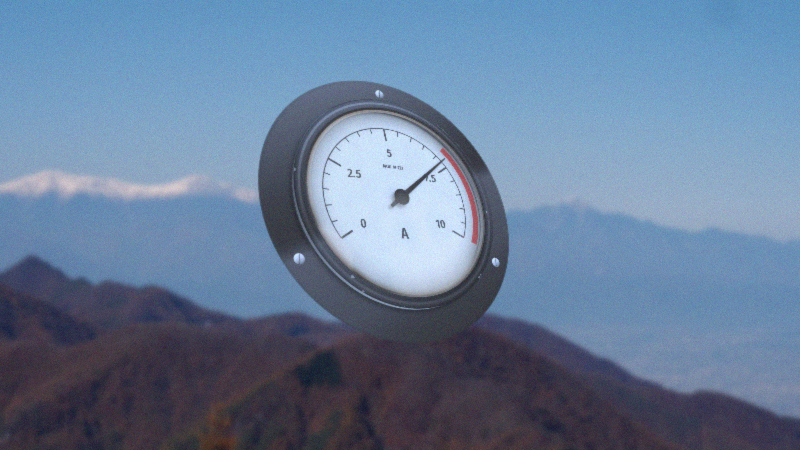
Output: 7.25A
